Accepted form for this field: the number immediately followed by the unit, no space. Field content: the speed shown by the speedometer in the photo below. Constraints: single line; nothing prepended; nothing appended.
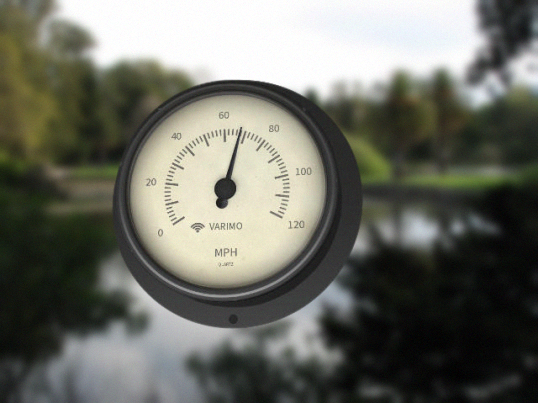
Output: 68mph
